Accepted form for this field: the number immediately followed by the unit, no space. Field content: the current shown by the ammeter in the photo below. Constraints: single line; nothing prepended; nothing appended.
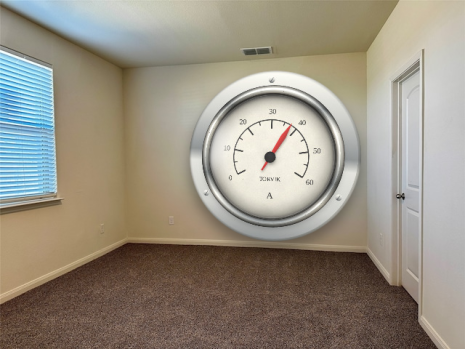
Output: 37.5A
